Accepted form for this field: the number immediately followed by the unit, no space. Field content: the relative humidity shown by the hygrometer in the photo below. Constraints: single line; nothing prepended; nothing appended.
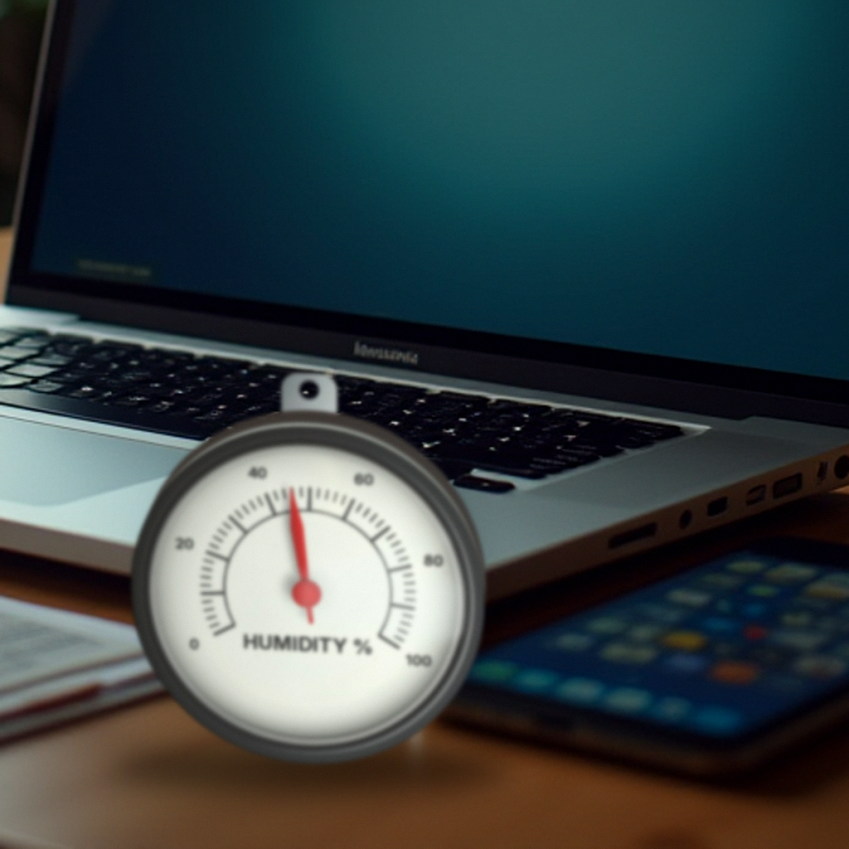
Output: 46%
